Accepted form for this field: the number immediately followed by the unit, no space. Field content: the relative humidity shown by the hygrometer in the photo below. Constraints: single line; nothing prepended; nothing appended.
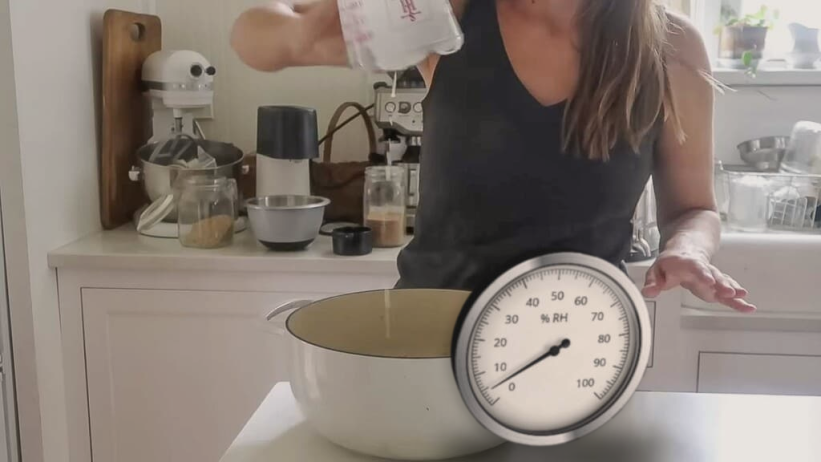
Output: 5%
